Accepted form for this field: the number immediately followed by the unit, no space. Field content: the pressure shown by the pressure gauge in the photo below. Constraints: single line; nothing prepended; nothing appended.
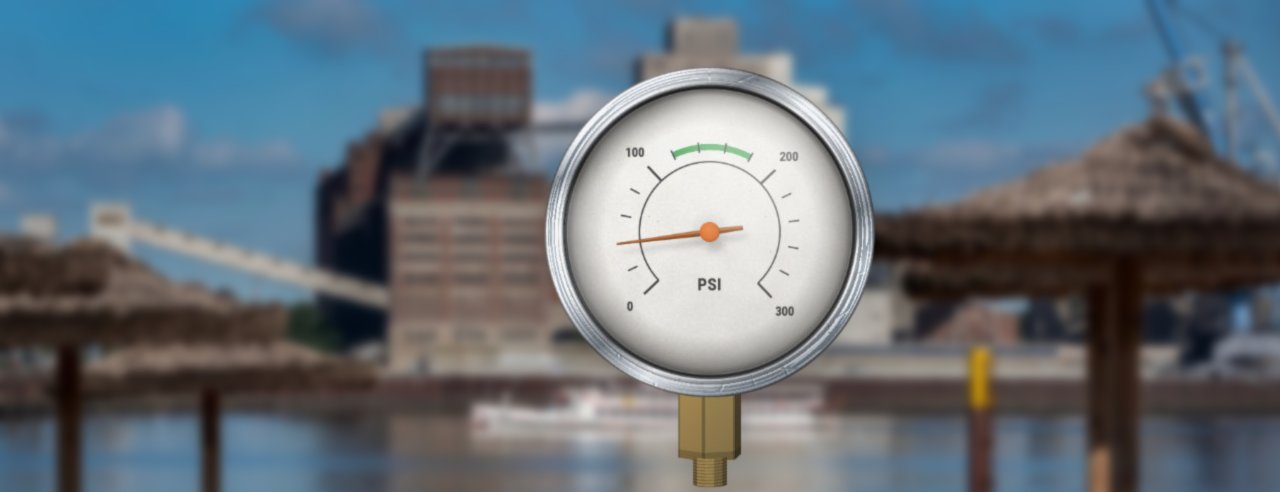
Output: 40psi
